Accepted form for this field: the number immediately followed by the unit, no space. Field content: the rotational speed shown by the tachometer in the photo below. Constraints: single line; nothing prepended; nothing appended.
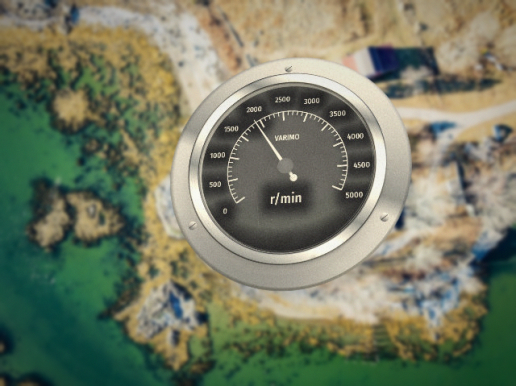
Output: 1900rpm
